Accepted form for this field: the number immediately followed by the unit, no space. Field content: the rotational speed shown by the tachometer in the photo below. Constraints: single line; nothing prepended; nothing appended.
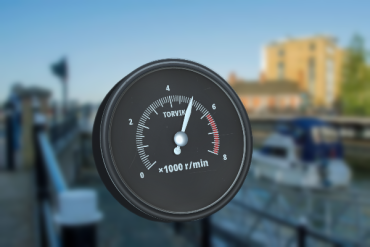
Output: 5000rpm
